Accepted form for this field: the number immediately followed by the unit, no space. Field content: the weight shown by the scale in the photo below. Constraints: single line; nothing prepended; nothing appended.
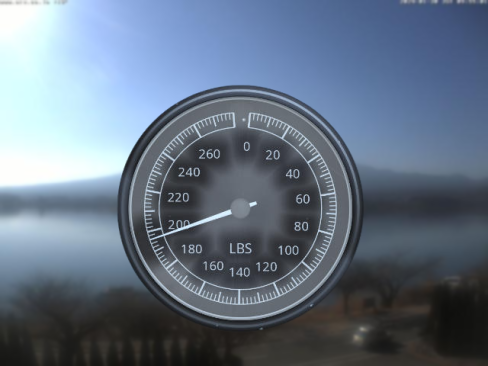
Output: 196lb
